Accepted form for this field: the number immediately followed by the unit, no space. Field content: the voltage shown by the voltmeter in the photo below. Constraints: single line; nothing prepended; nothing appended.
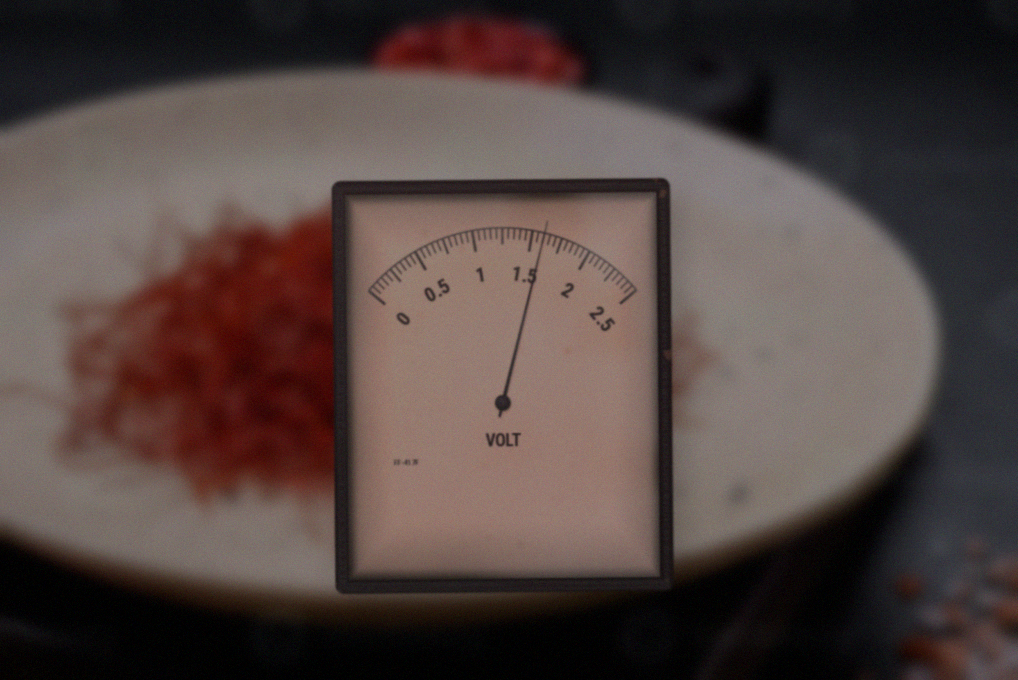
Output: 1.6V
